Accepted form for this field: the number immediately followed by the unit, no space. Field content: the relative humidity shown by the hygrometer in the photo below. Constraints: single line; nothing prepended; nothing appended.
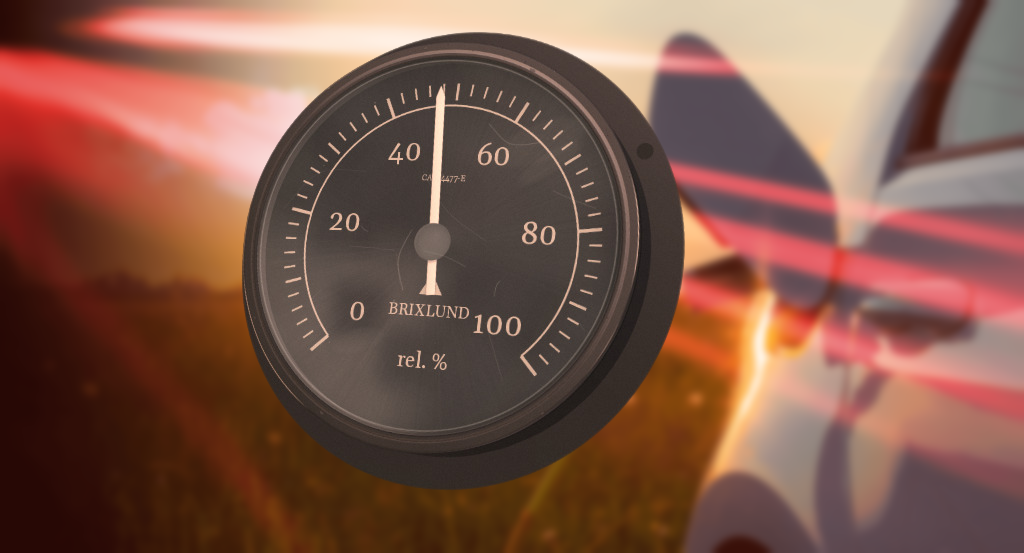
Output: 48%
